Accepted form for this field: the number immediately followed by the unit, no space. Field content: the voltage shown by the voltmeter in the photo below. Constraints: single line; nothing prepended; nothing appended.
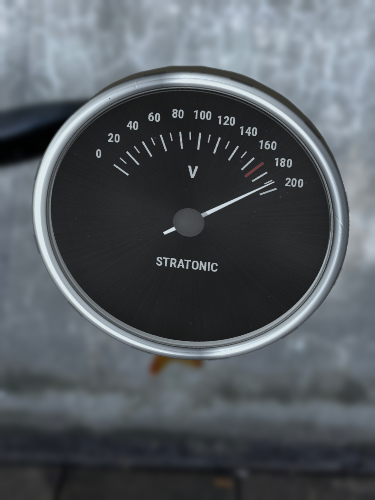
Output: 190V
